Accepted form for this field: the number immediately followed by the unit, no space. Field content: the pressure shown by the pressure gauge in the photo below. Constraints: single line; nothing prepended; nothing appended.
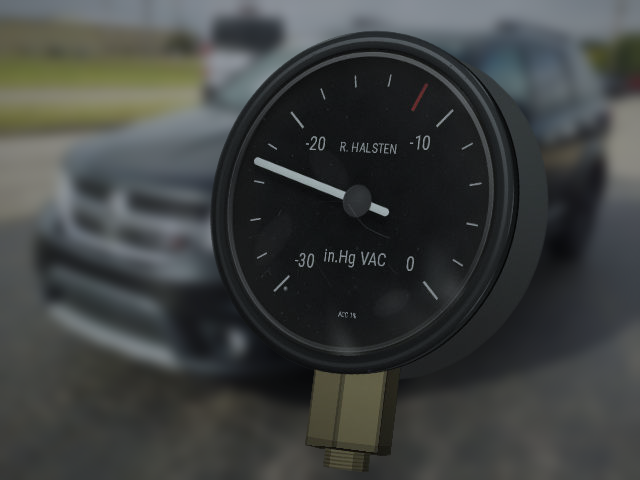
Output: -23inHg
